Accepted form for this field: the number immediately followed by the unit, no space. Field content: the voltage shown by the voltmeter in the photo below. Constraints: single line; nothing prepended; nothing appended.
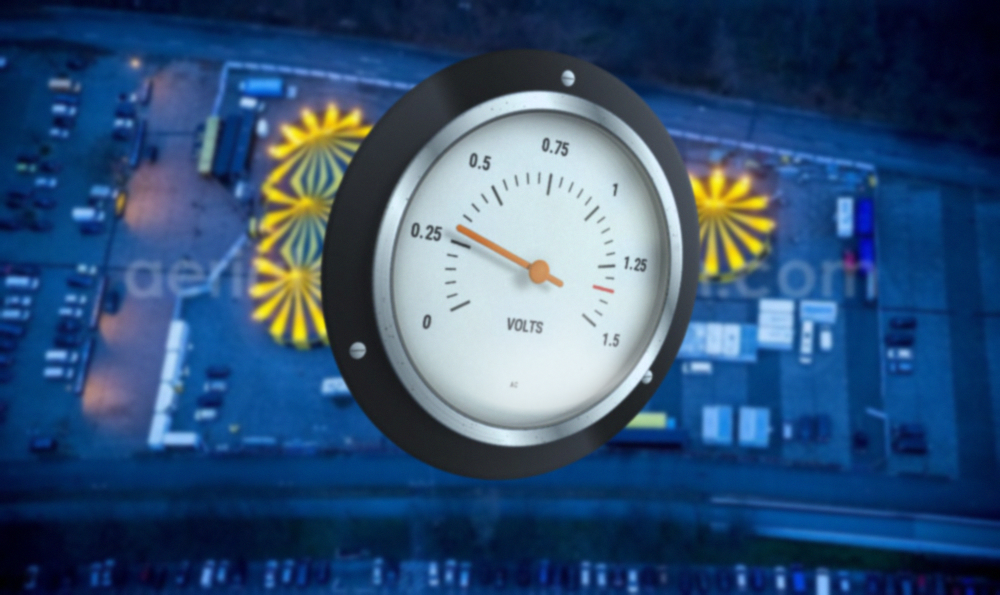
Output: 0.3V
